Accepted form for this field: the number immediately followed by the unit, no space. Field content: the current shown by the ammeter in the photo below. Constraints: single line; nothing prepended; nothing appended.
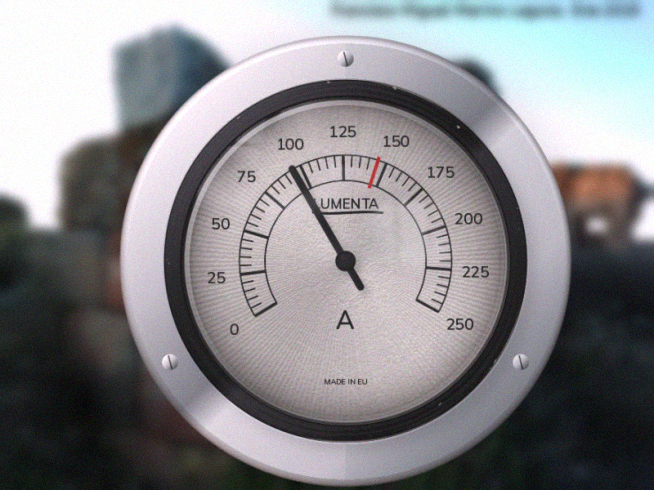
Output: 95A
